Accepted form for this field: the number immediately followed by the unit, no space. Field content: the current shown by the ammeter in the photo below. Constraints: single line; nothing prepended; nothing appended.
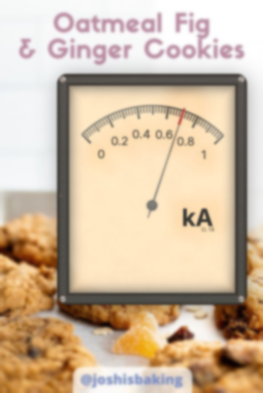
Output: 0.7kA
